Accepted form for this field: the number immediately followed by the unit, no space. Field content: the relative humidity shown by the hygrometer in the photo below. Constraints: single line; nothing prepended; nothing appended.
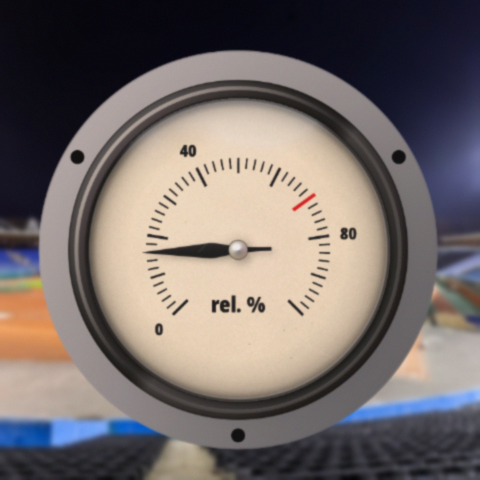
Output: 16%
